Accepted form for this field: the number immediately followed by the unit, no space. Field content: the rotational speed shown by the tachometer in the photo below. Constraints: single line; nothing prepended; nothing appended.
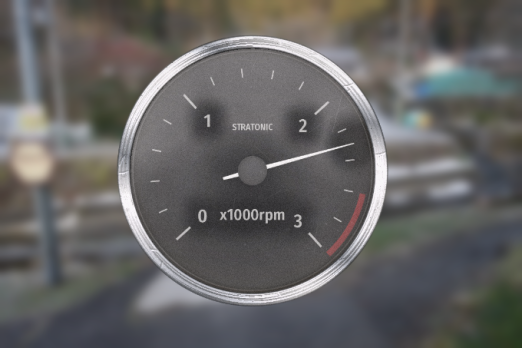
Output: 2300rpm
